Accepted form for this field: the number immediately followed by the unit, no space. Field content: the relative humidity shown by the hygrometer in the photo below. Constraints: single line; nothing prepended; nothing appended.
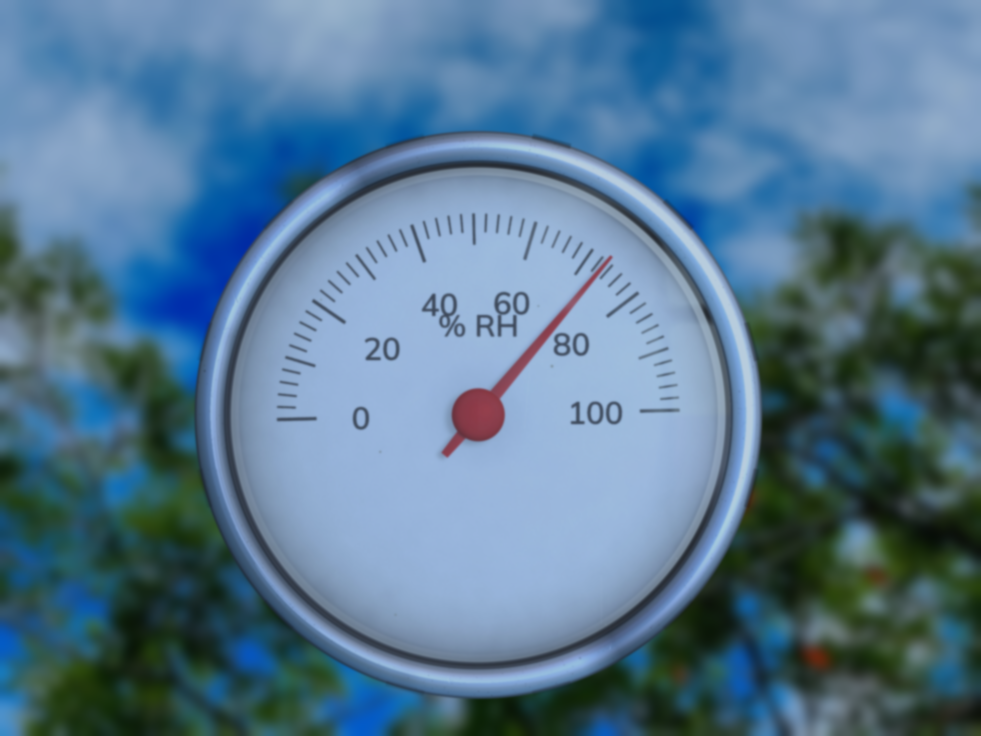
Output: 73%
